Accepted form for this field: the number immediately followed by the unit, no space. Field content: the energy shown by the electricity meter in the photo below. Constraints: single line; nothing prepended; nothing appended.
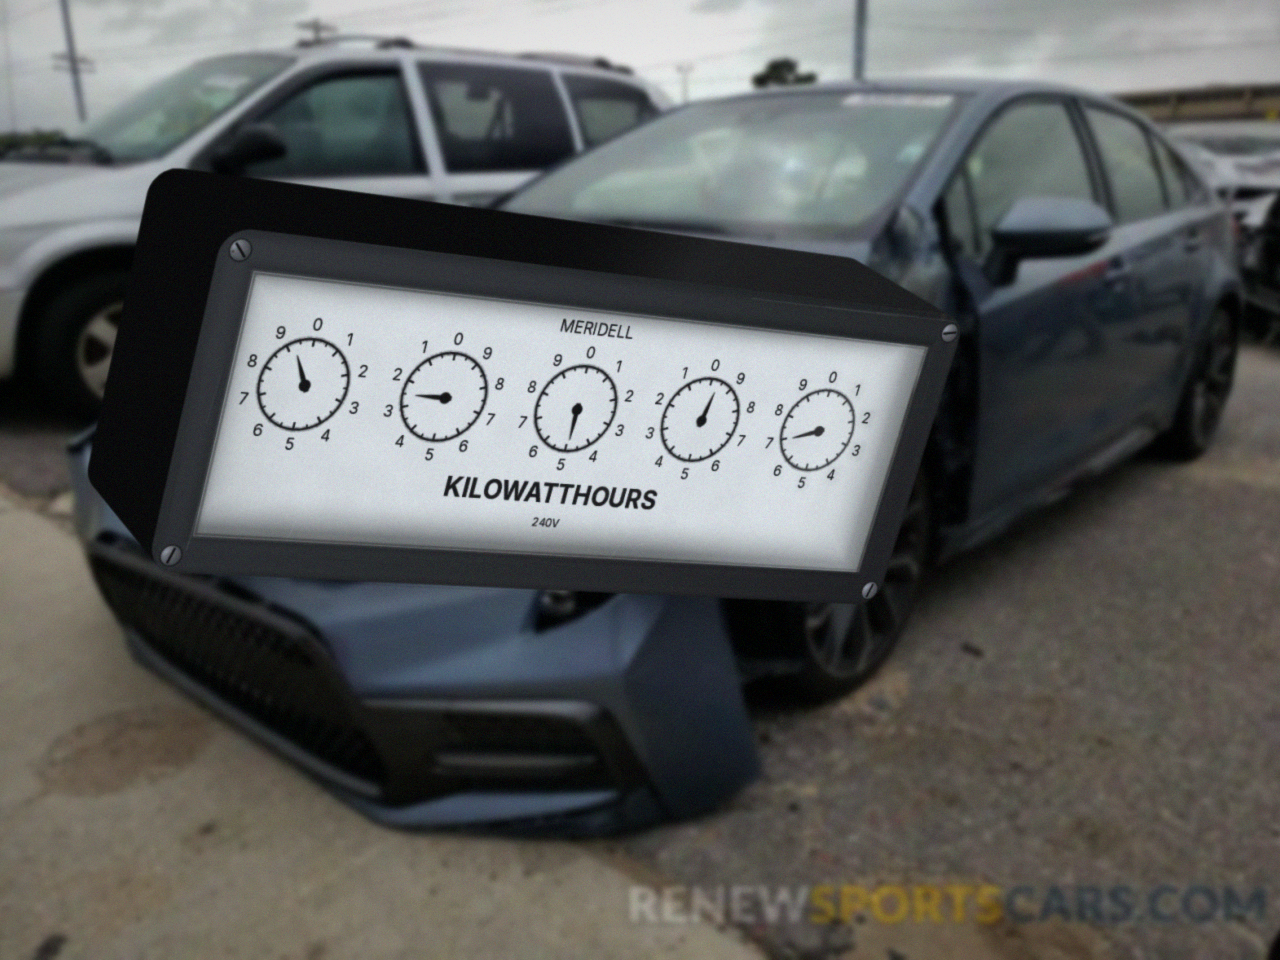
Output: 92497kWh
